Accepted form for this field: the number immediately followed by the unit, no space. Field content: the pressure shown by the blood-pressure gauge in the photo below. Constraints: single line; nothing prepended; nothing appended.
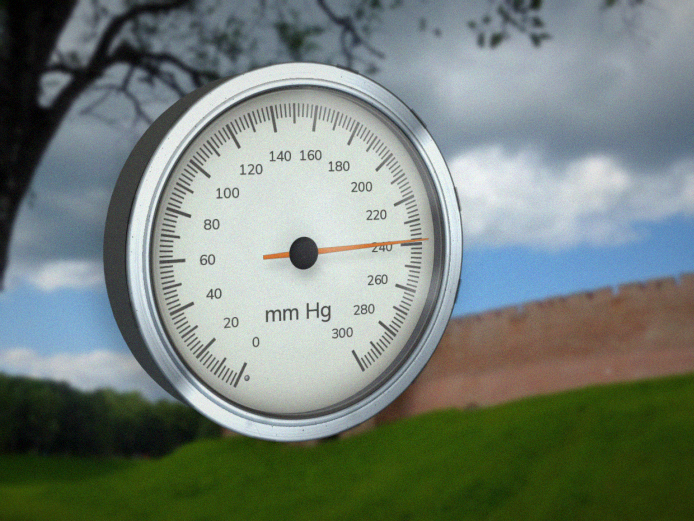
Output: 238mmHg
